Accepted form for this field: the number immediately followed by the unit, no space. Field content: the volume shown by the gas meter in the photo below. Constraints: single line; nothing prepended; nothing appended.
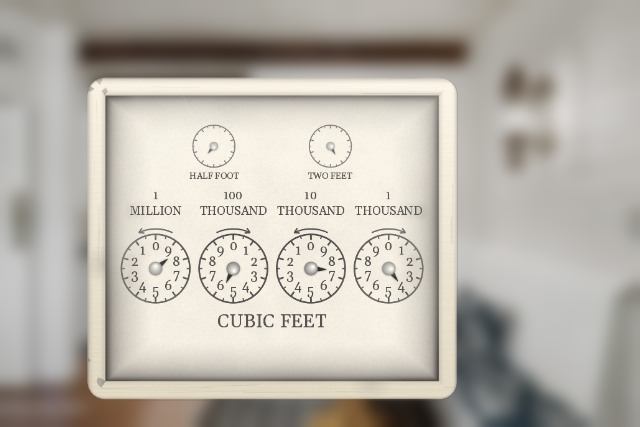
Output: 857400ft³
